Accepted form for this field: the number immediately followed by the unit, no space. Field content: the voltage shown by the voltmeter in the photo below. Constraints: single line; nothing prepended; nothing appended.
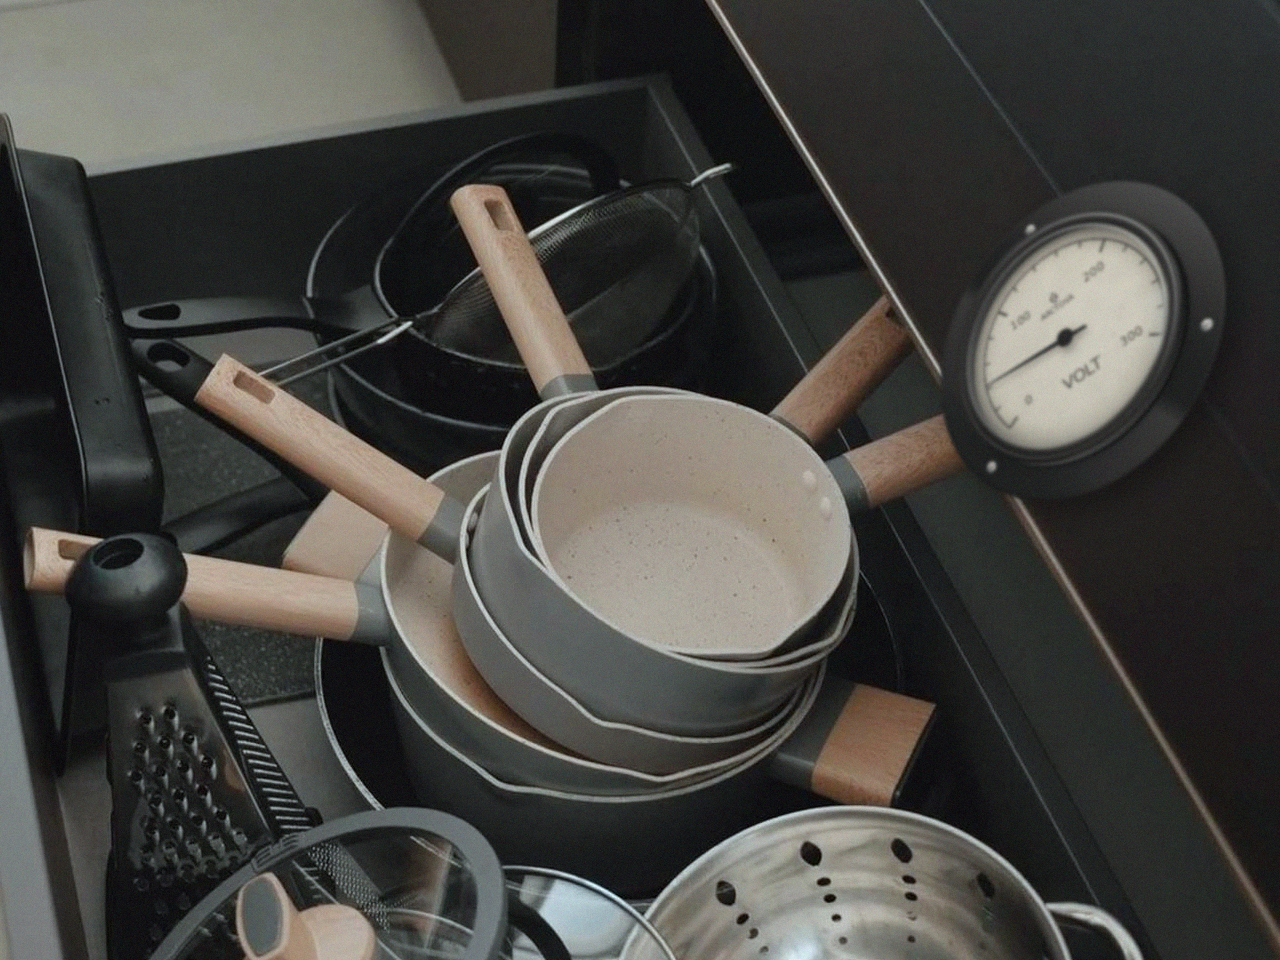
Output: 40V
